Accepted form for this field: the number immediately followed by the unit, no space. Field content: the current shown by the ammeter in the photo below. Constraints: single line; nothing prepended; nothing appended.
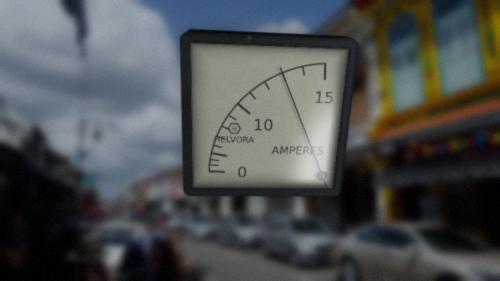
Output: 13A
